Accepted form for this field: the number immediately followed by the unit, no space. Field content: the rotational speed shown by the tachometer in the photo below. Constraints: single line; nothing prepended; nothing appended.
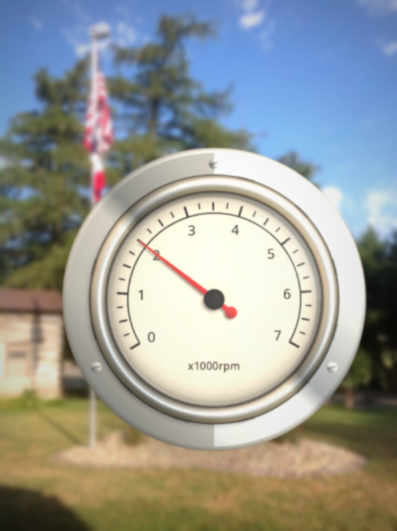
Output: 2000rpm
